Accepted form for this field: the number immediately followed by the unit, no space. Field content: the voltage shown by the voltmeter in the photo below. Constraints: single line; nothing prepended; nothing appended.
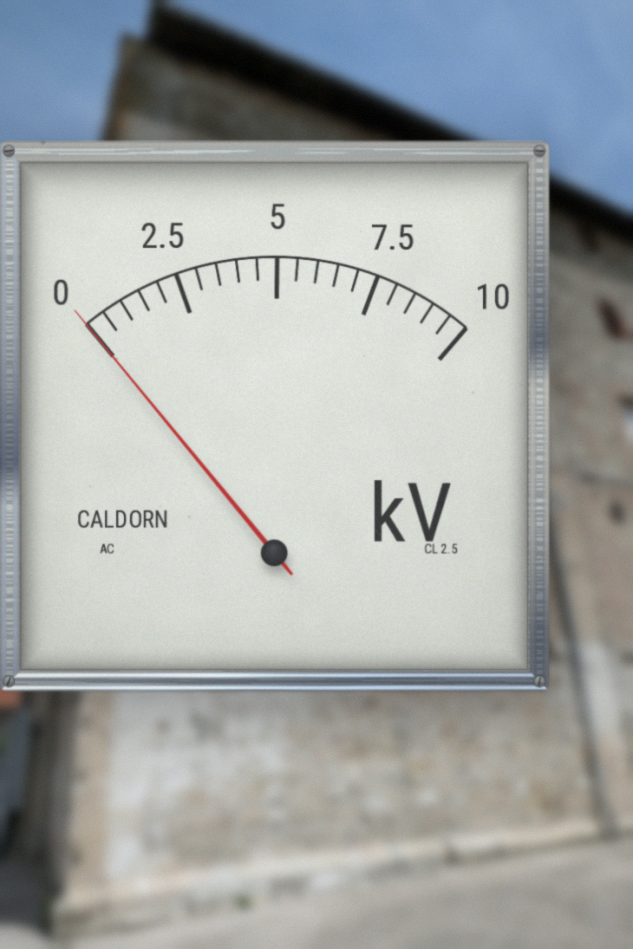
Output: 0kV
